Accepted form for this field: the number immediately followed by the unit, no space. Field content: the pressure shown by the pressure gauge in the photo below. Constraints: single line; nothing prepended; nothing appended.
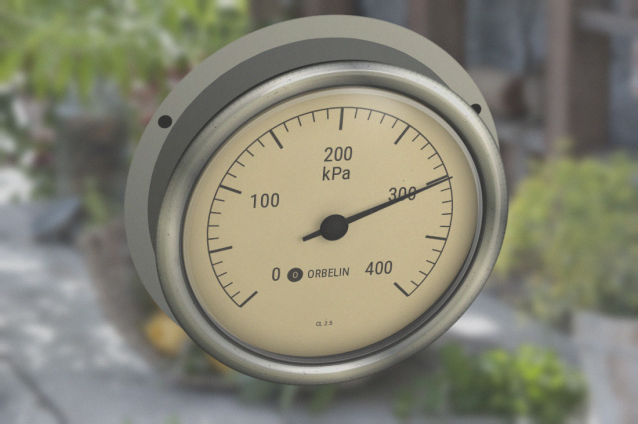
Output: 300kPa
